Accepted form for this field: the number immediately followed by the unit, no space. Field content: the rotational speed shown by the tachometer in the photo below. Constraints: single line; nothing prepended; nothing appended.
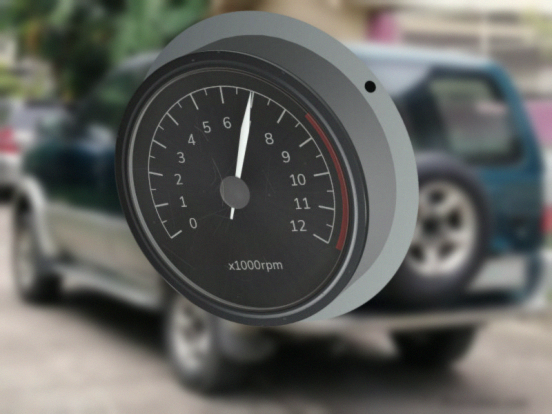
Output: 7000rpm
